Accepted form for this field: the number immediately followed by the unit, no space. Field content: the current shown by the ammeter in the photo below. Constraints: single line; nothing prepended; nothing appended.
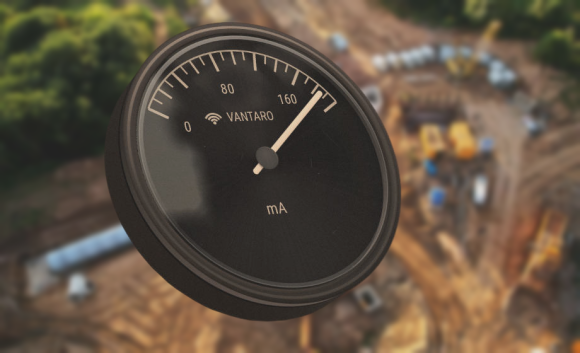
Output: 185mA
